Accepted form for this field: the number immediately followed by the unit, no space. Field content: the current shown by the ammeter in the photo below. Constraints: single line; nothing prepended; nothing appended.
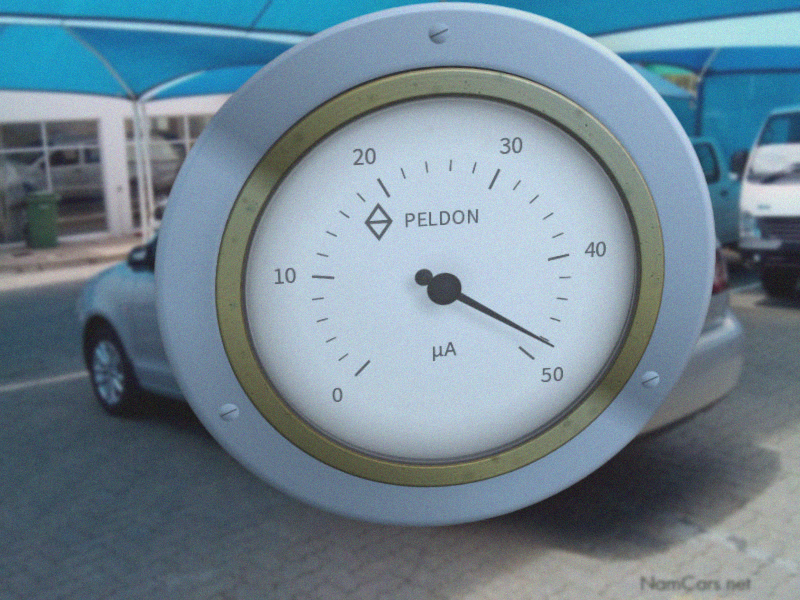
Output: 48µA
